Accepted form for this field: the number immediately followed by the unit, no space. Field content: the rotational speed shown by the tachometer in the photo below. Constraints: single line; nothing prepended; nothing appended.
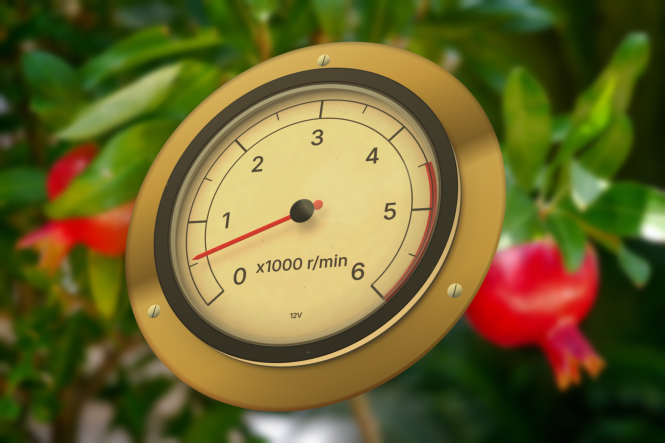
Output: 500rpm
